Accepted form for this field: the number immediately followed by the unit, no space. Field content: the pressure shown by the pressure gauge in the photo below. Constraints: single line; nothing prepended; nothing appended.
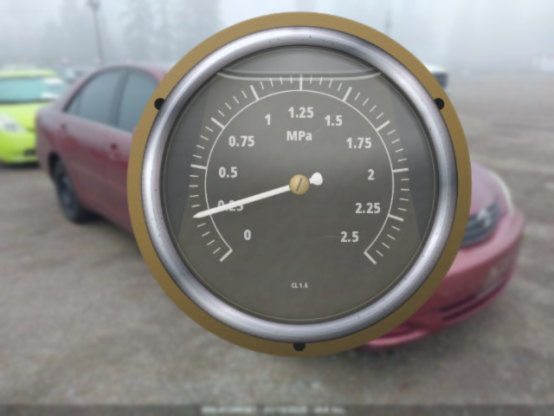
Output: 0.25MPa
